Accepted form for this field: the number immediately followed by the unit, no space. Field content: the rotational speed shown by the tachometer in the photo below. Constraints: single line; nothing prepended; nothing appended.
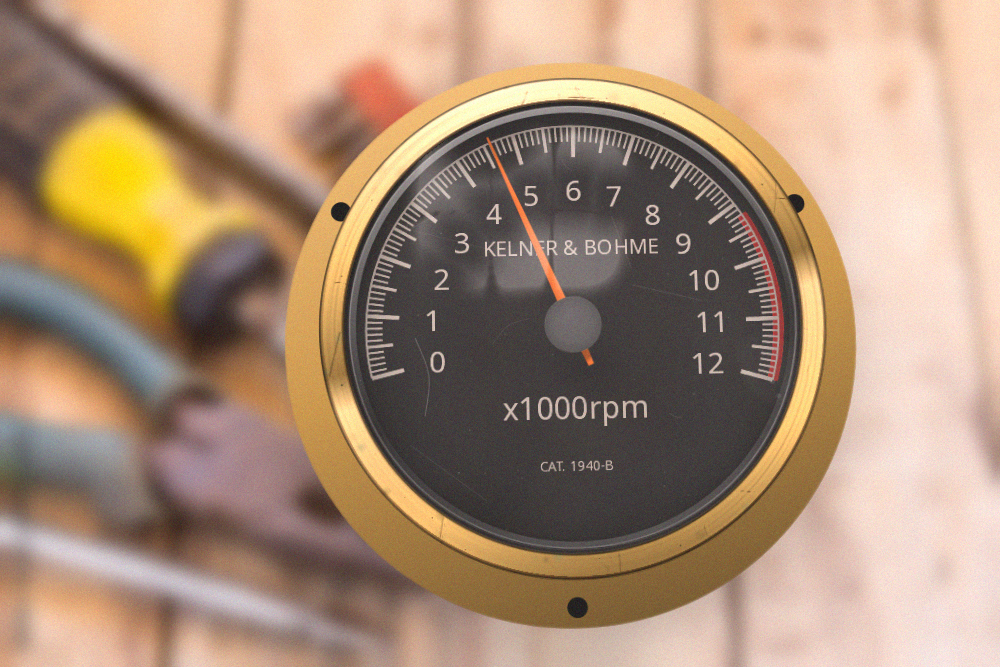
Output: 4600rpm
